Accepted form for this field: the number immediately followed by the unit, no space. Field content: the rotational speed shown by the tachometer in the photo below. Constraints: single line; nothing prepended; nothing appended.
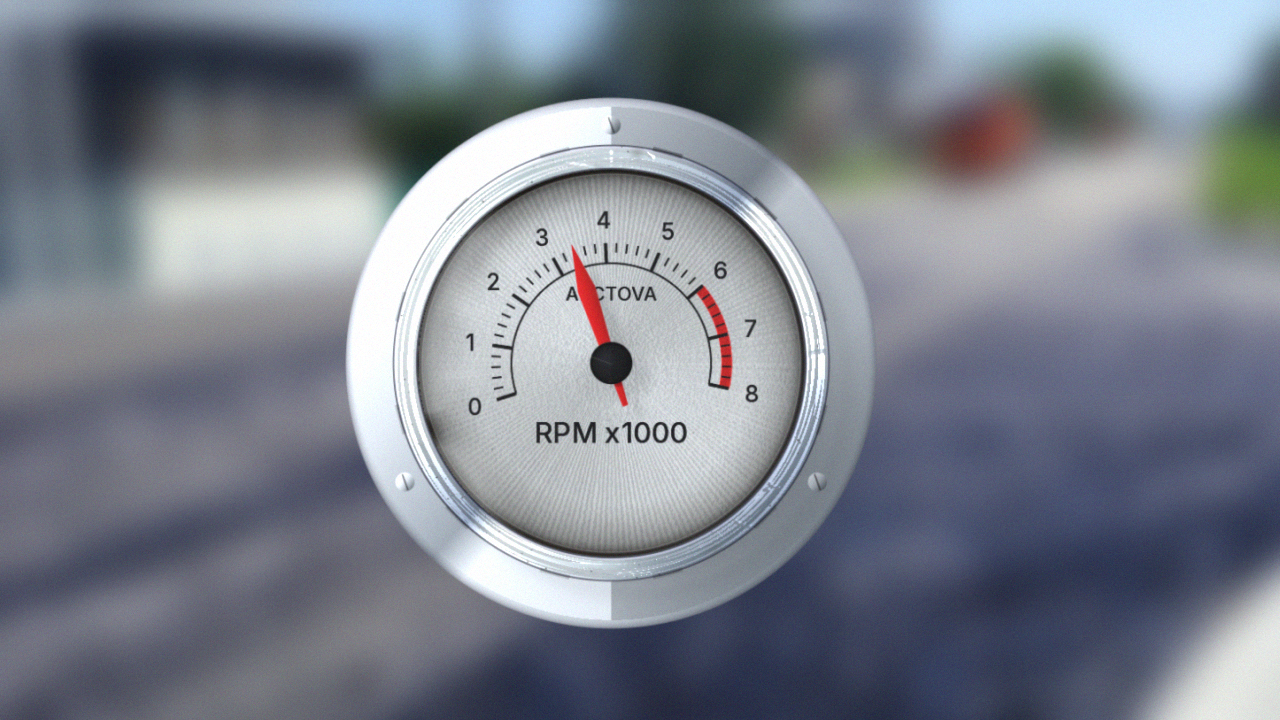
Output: 3400rpm
